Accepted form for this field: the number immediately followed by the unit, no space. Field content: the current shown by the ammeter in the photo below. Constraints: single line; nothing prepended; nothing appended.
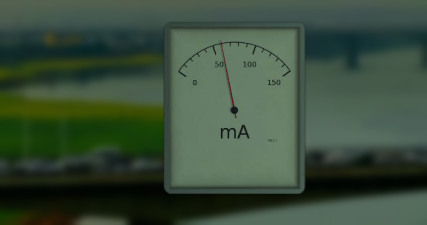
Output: 60mA
